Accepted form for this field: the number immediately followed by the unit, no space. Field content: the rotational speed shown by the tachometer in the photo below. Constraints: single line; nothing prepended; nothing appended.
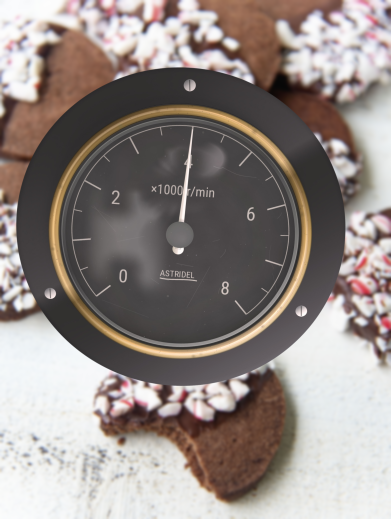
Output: 4000rpm
